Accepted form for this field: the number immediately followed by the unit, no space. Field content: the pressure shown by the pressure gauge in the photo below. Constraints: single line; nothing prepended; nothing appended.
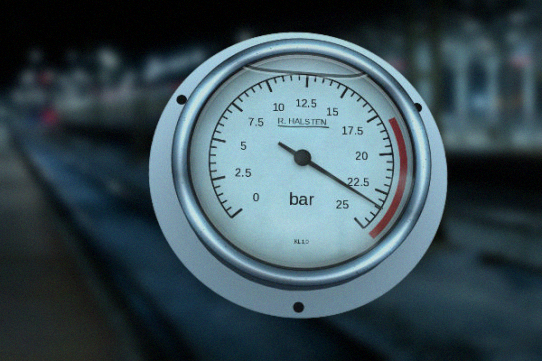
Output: 23.5bar
